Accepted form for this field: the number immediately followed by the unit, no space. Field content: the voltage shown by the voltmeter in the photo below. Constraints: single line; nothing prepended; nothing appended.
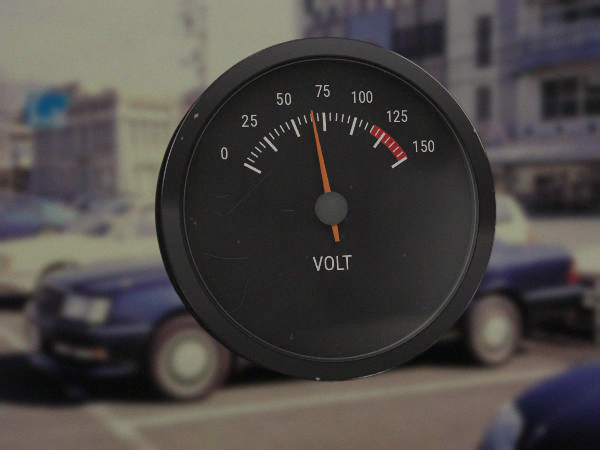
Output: 65V
